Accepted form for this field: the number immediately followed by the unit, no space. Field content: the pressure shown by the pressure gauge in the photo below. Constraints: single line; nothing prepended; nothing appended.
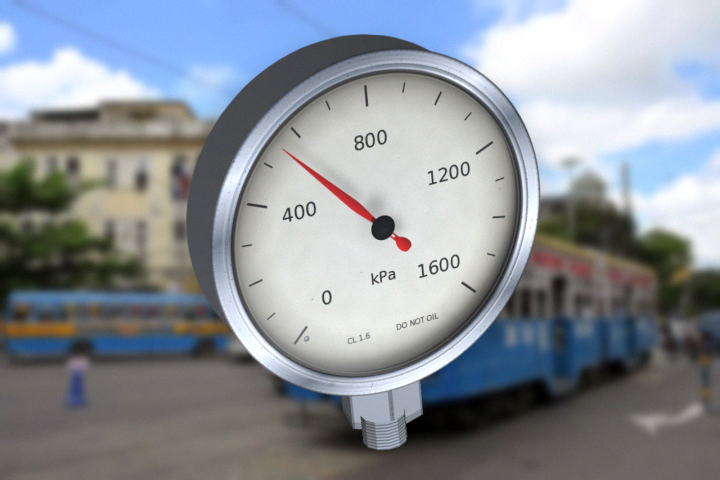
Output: 550kPa
